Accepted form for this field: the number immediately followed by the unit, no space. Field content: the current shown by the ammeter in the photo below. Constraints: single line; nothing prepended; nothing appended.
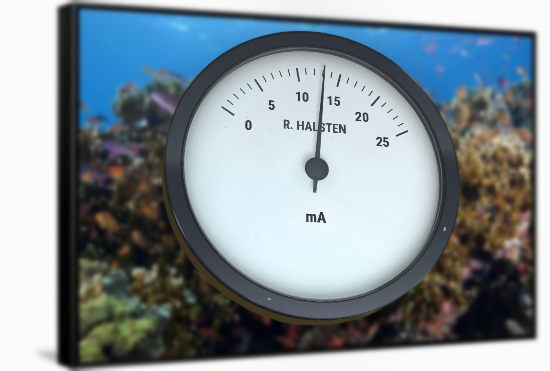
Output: 13mA
